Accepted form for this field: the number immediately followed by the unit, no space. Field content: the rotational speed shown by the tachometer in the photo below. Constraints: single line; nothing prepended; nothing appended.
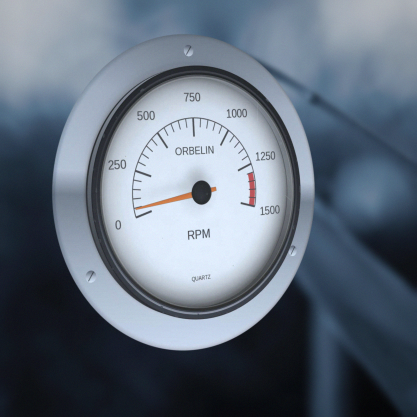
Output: 50rpm
